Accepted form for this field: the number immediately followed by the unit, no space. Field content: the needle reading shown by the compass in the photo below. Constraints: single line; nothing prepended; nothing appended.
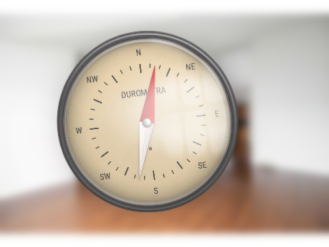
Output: 15°
